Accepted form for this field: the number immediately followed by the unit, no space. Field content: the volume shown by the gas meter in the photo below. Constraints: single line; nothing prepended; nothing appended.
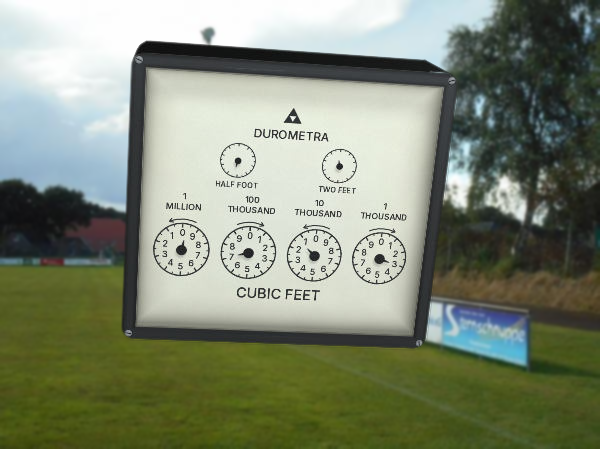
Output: 971300ft³
